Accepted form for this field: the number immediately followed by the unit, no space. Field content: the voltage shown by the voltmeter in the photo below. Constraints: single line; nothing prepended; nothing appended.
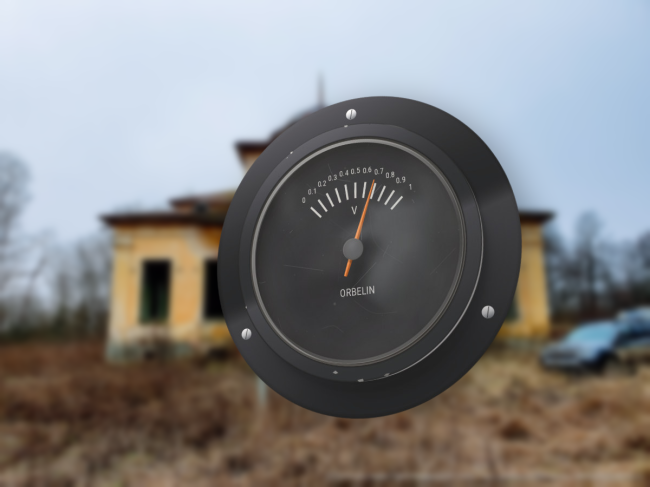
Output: 0.7V
